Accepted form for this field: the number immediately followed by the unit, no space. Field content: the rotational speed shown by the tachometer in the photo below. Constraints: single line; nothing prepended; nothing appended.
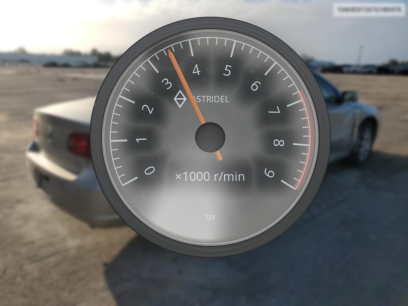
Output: 3500rpm
